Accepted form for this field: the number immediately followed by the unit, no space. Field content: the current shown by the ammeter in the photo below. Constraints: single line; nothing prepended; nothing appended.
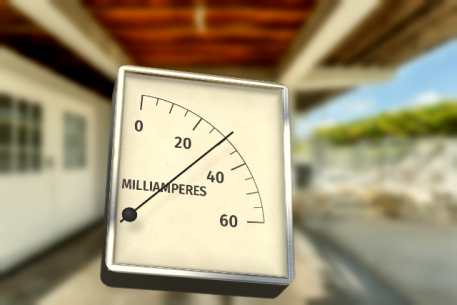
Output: 30mA
